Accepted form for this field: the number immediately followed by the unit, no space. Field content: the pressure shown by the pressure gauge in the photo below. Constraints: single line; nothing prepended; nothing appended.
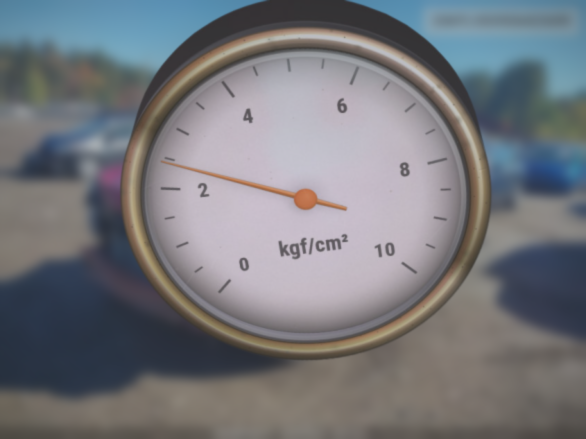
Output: 2.5kg/cm²
